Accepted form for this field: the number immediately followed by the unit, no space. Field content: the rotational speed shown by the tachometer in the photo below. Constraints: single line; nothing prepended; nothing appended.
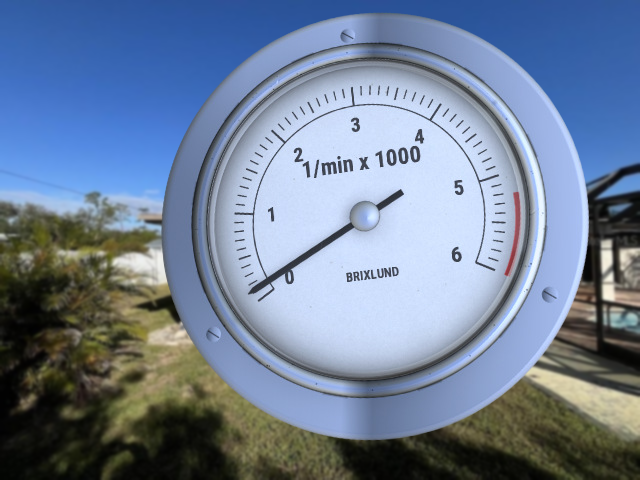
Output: 100rpm
